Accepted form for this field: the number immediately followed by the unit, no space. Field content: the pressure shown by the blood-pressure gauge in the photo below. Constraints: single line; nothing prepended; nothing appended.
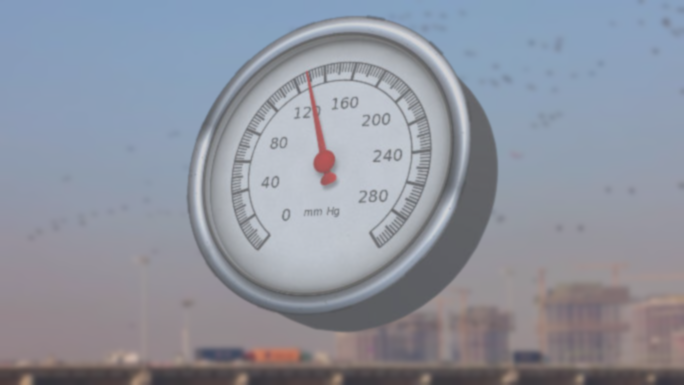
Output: 130mmHg
